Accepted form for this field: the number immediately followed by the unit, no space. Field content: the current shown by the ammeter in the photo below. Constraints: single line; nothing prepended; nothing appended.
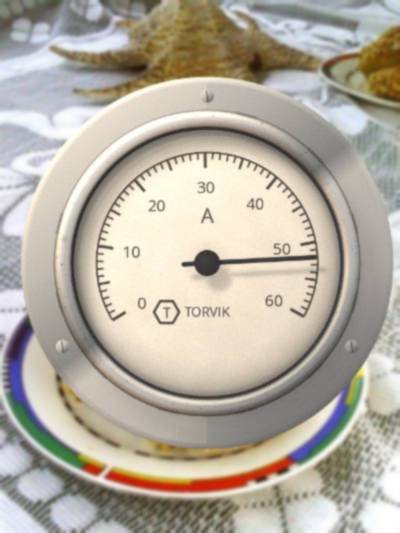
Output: 52A
